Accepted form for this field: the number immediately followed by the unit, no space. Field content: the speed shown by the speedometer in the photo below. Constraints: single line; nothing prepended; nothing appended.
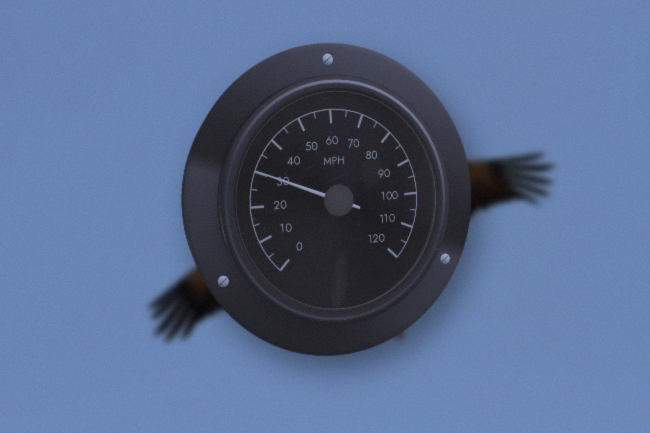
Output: 30mph
